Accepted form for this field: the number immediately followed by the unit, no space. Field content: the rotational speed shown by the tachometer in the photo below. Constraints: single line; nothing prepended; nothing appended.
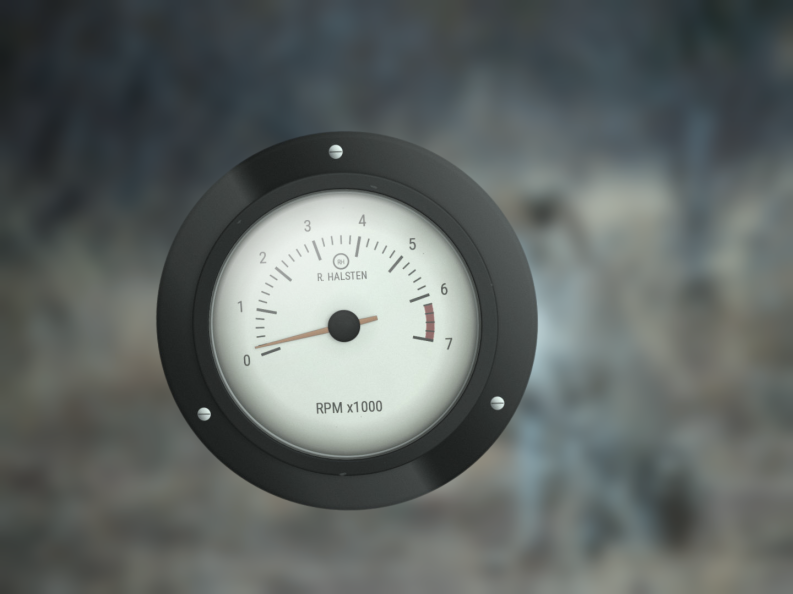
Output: 200rpm
